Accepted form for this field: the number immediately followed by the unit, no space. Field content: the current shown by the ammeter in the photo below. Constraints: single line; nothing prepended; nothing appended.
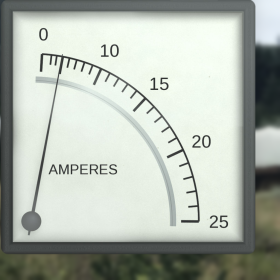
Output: 5A
